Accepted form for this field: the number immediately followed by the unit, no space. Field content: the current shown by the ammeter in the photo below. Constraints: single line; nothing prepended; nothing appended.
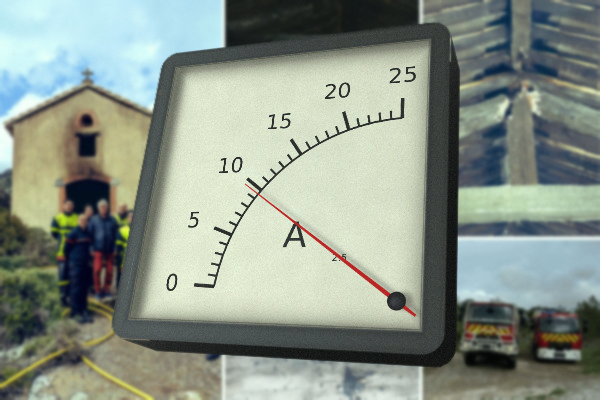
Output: 9.5A
